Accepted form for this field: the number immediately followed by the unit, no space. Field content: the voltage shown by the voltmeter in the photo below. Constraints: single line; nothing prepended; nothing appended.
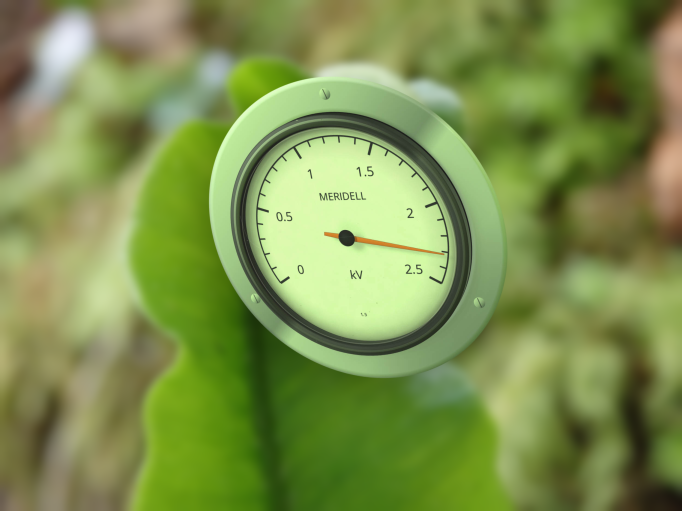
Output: 2.3kV
